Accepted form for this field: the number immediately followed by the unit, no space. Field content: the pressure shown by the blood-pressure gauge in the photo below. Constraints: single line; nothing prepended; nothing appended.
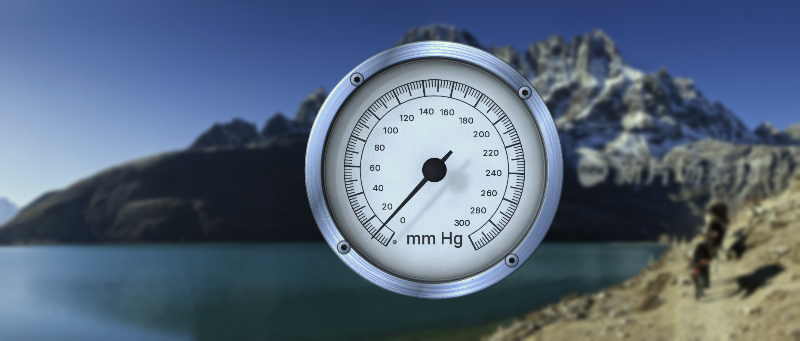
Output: 10mmHg
